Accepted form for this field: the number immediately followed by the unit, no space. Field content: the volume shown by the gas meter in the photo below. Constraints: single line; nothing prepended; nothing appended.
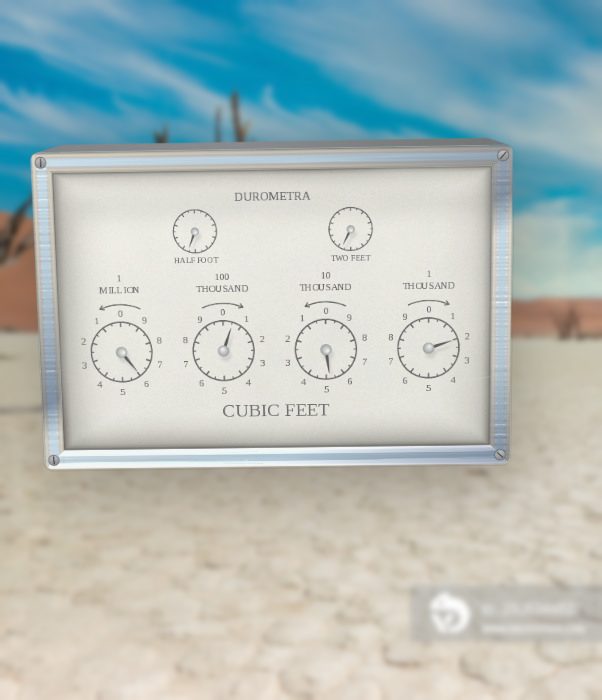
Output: 605200ft³
